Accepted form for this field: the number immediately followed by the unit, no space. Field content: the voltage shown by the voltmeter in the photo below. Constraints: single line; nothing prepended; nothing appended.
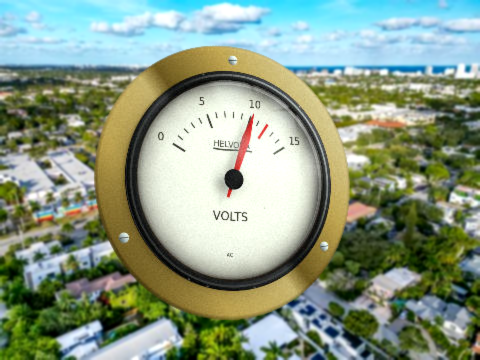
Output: 10V
